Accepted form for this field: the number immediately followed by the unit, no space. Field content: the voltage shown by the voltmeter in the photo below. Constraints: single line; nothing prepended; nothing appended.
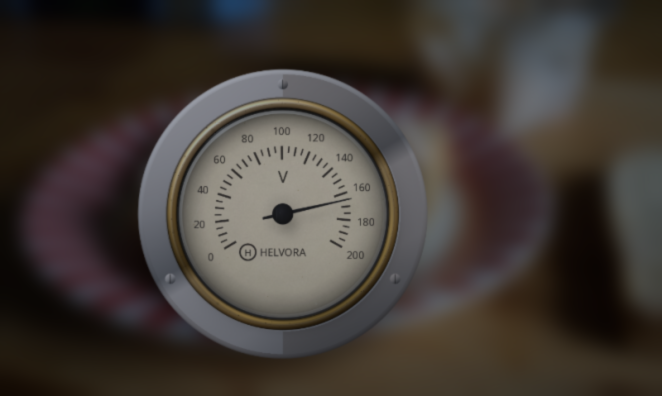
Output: 165V
